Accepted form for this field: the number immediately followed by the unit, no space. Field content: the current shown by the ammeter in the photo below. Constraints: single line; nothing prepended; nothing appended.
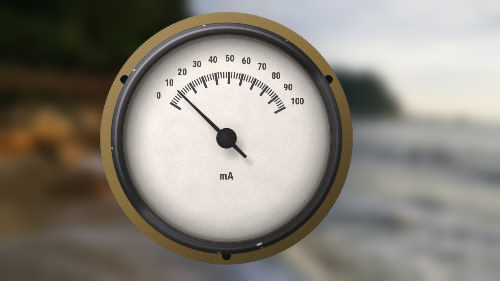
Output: 10mA
